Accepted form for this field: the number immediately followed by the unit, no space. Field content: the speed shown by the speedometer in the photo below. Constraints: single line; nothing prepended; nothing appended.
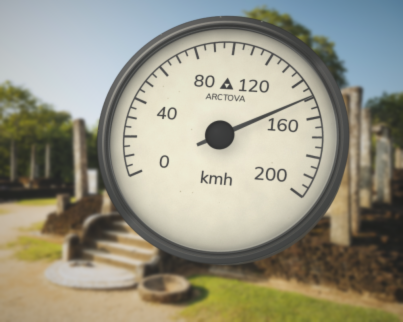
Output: 150km/h
